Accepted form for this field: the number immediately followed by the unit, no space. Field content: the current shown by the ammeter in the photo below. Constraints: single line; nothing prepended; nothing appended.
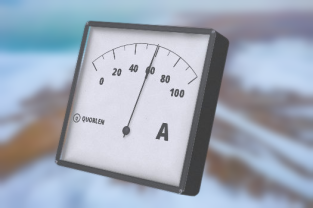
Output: 60A
